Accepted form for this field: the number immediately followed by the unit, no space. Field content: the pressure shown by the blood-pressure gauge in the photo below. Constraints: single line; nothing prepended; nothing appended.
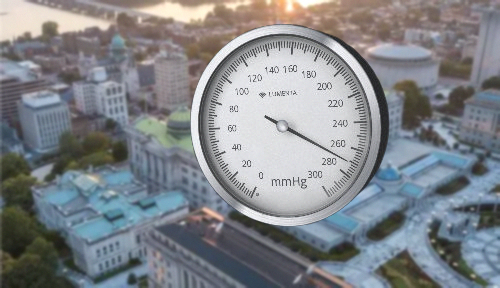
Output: 270mmHg
